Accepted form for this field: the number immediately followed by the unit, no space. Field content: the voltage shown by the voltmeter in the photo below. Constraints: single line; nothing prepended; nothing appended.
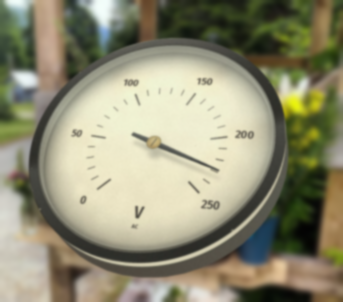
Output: 230V
